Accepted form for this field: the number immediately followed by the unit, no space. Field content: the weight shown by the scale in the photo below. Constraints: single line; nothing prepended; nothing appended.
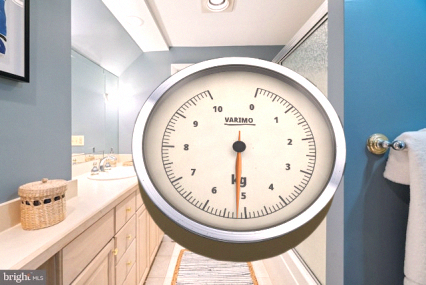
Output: 5.2kg
